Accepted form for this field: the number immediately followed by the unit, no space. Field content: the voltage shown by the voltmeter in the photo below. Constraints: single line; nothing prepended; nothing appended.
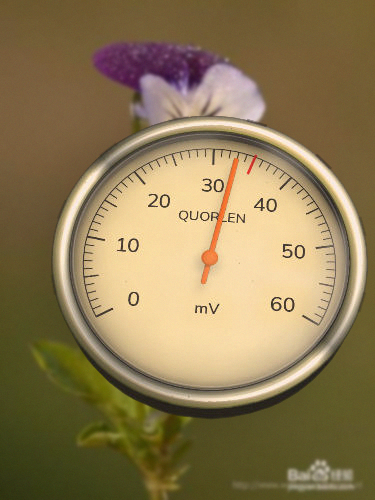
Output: 33mV
